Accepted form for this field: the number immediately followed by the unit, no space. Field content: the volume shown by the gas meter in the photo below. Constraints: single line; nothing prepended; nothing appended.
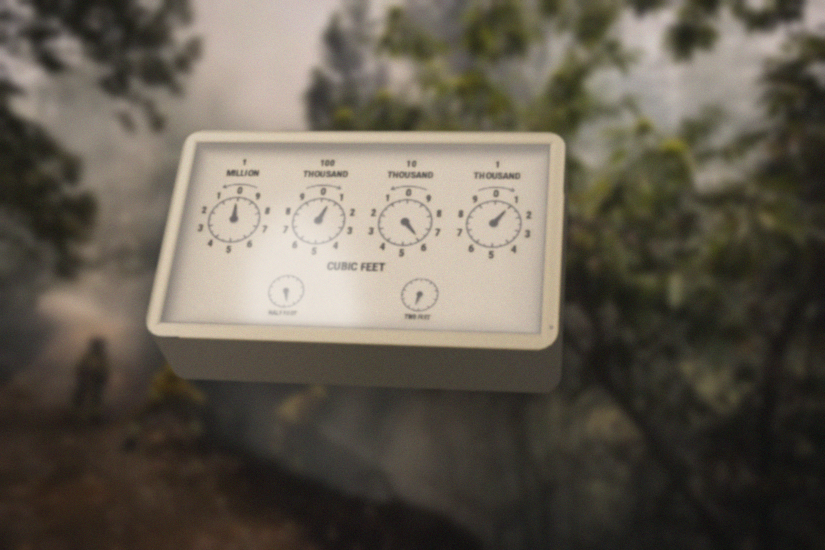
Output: 6100ft³
